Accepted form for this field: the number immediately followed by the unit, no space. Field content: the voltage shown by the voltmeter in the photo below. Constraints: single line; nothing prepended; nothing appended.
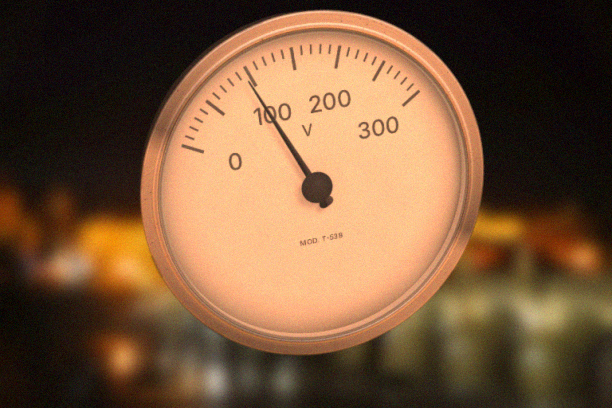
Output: 95V
